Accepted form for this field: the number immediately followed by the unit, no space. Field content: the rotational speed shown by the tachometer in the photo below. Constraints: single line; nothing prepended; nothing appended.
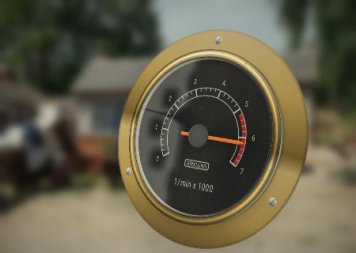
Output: 6200rpm
